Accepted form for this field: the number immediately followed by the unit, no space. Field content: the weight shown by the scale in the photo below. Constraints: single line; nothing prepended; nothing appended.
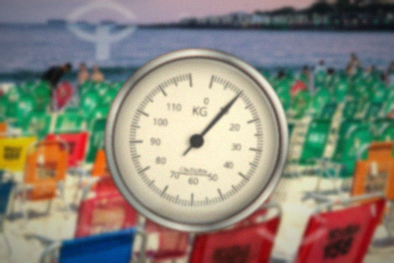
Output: 10kg
